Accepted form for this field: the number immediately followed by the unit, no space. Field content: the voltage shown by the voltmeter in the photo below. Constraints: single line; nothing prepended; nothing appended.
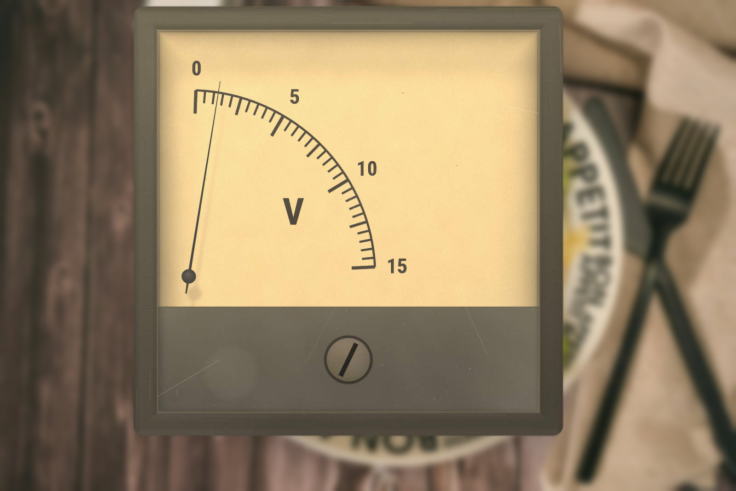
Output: 1.25V
